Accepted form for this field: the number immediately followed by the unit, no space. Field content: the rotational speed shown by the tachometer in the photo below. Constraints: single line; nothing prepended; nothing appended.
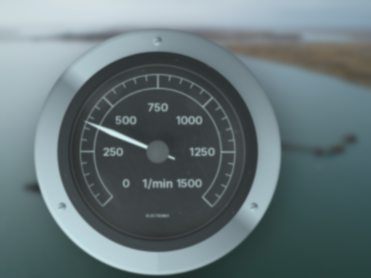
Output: 375rpm
